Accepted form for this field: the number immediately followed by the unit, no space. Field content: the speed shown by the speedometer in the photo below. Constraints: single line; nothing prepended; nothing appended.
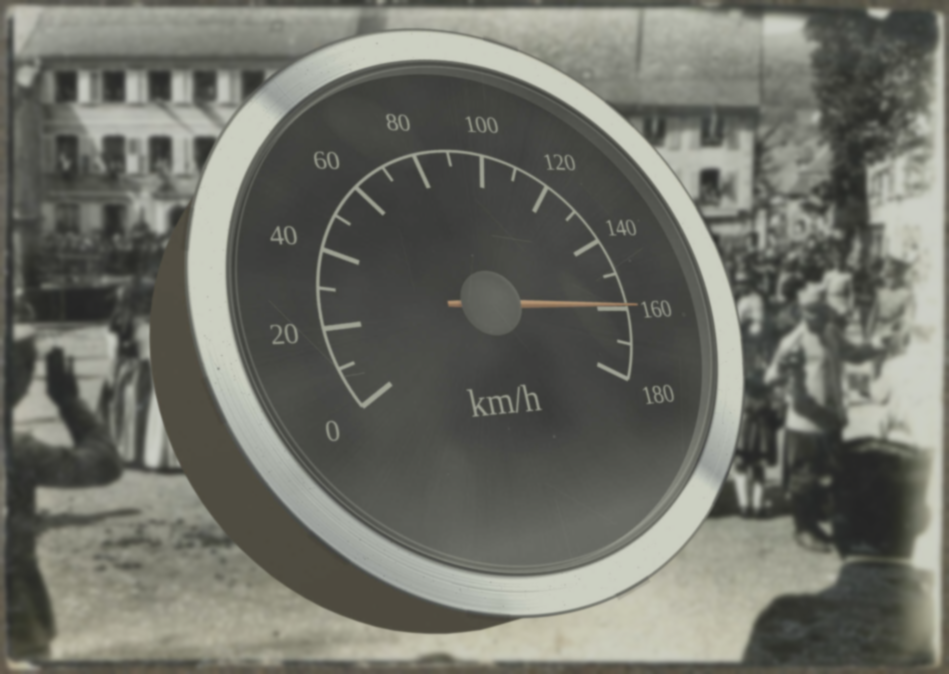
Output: 160km/h
